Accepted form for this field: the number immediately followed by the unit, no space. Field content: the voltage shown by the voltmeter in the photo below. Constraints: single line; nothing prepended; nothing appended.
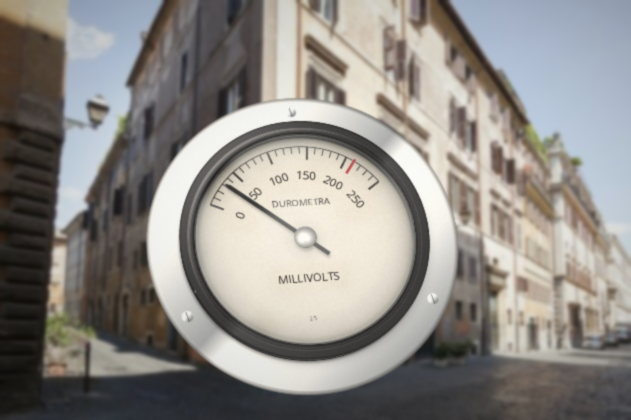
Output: 30mV
